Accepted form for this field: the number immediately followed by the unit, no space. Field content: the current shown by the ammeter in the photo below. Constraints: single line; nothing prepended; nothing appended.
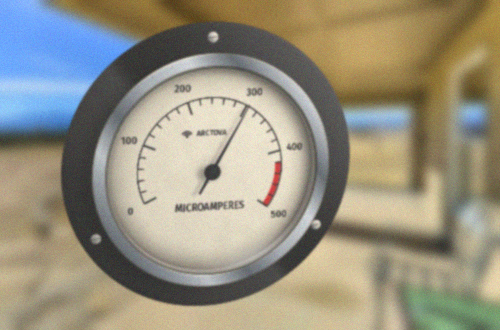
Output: 300µA
